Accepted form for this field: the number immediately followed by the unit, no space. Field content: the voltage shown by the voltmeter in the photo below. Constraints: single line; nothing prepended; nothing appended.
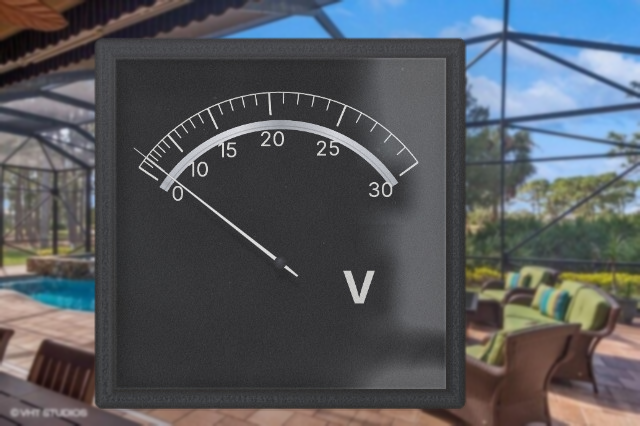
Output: 5V
